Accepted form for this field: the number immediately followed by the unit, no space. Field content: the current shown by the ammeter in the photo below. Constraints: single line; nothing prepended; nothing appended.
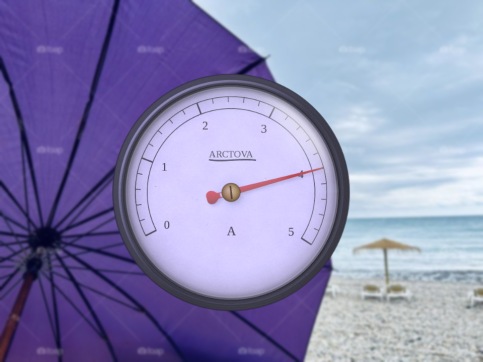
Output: 4A
